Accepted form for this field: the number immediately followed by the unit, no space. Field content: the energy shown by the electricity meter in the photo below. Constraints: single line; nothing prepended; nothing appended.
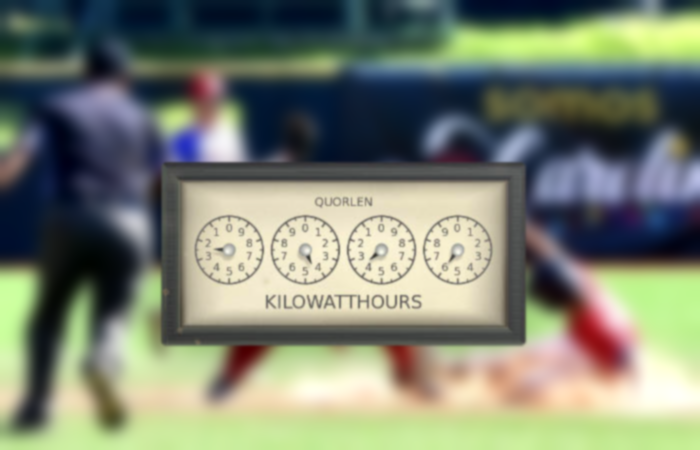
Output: 2436kWh
